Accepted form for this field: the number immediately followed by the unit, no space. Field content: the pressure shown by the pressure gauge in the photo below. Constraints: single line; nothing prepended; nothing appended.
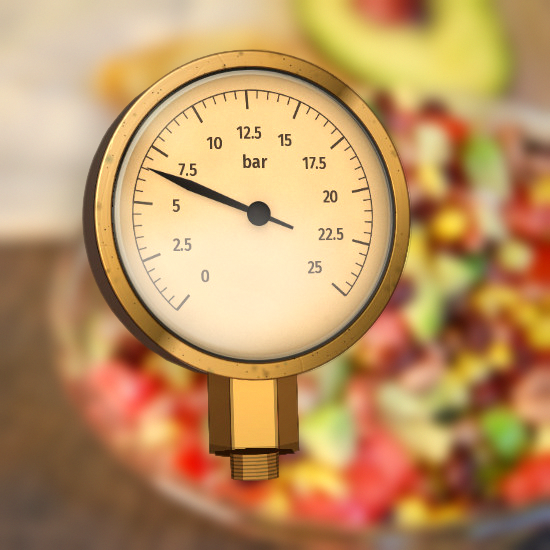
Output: 6.5bar
